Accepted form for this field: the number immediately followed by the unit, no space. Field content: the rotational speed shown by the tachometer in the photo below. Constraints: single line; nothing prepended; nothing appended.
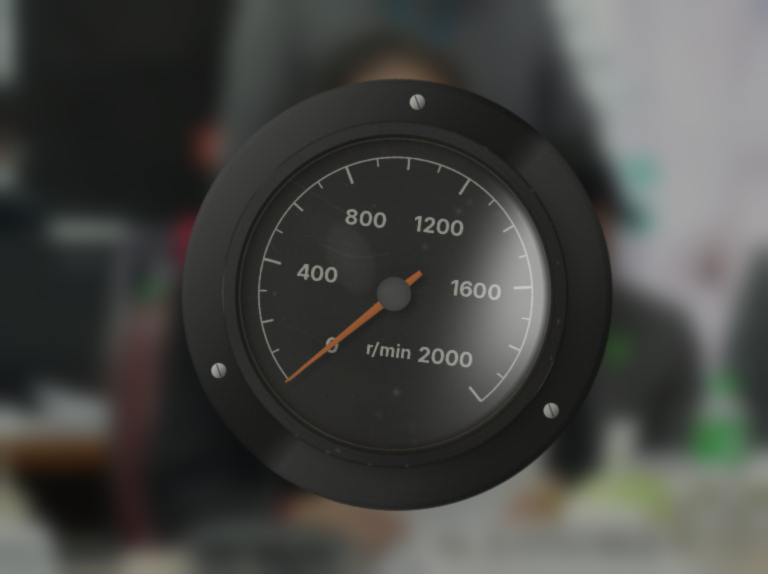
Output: 0rpm
